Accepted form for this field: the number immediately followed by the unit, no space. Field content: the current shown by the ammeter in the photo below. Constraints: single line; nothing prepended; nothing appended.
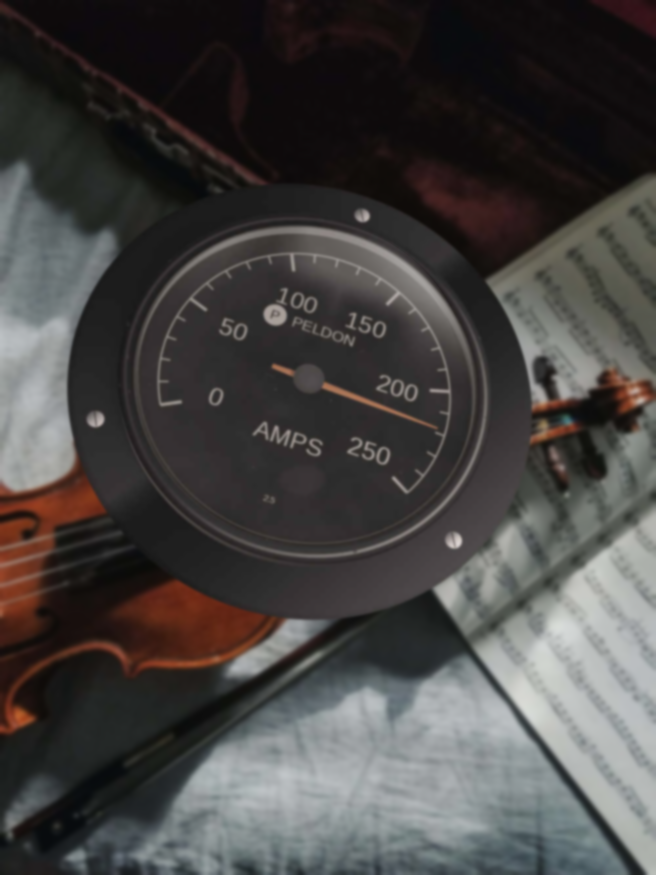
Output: 220A
